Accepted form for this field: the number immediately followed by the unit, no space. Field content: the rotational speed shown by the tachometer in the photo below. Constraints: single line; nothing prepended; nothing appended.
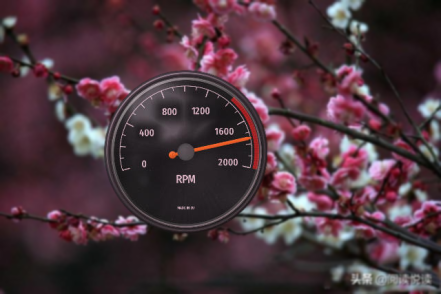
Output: 1750rpm
